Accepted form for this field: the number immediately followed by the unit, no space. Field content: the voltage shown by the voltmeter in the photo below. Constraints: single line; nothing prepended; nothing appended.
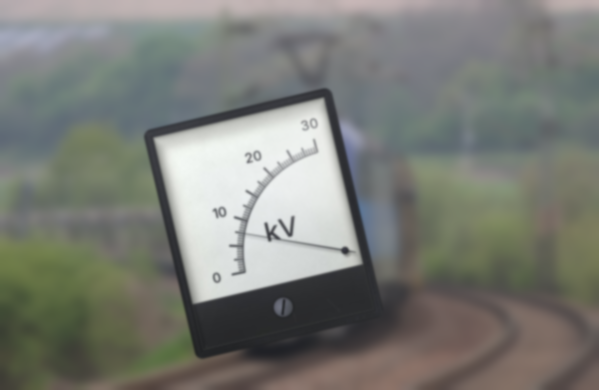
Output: 7.5kV
